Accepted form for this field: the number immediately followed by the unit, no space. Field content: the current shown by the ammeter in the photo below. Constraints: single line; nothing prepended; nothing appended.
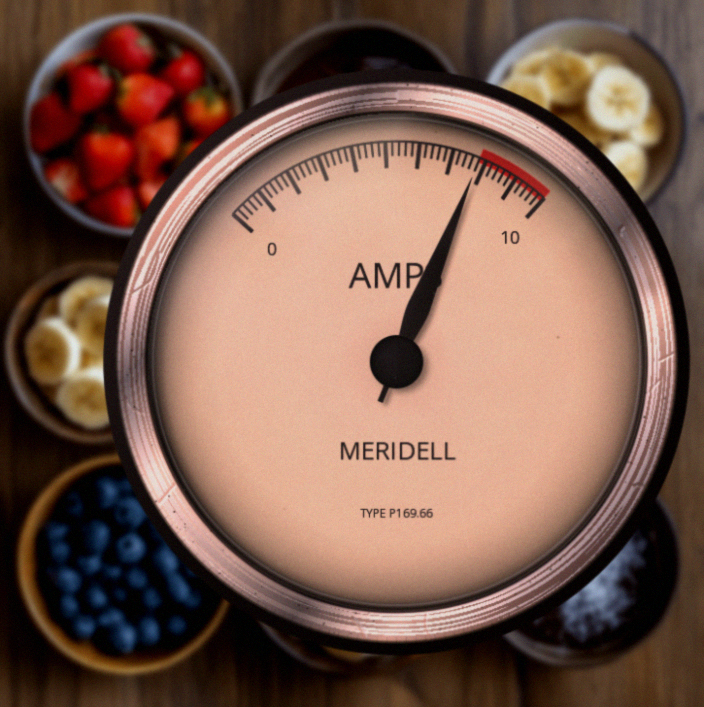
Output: 7.8A
